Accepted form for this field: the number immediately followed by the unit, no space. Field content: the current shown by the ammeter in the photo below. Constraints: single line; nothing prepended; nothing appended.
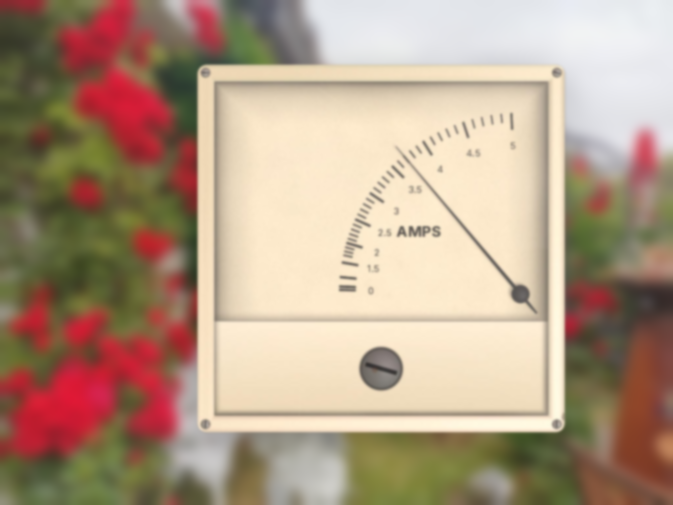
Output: 3.7A
